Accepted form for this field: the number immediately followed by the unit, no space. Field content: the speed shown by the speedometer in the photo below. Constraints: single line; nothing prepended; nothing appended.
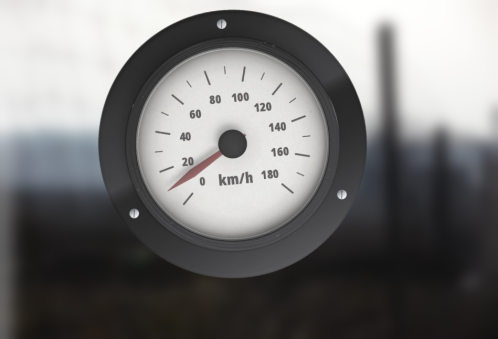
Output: 10km/h
